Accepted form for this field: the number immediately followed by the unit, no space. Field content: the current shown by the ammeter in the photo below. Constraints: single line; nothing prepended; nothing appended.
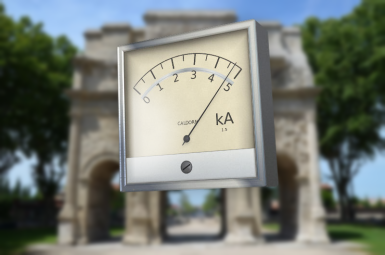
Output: 4.75kA
